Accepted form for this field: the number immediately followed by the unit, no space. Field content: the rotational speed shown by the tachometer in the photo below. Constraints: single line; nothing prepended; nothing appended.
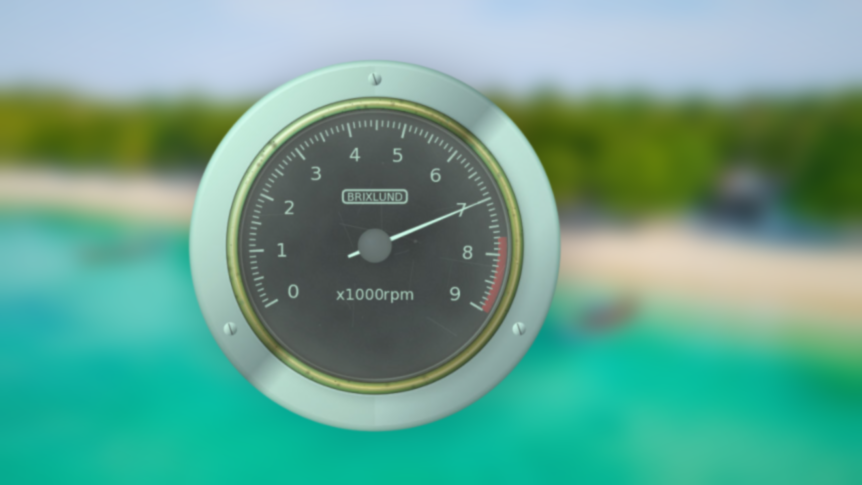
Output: 7000rpm
